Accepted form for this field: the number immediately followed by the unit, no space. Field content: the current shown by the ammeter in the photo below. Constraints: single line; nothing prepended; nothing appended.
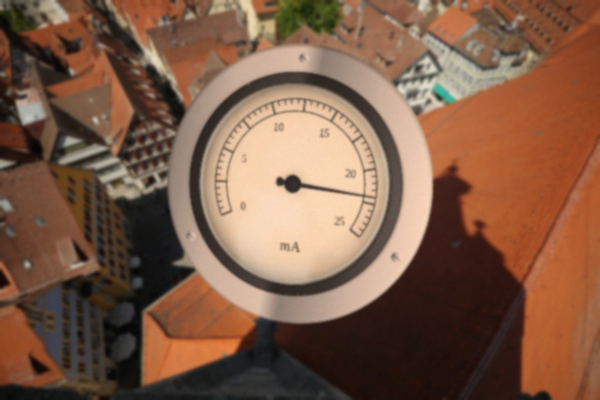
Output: 22mA
